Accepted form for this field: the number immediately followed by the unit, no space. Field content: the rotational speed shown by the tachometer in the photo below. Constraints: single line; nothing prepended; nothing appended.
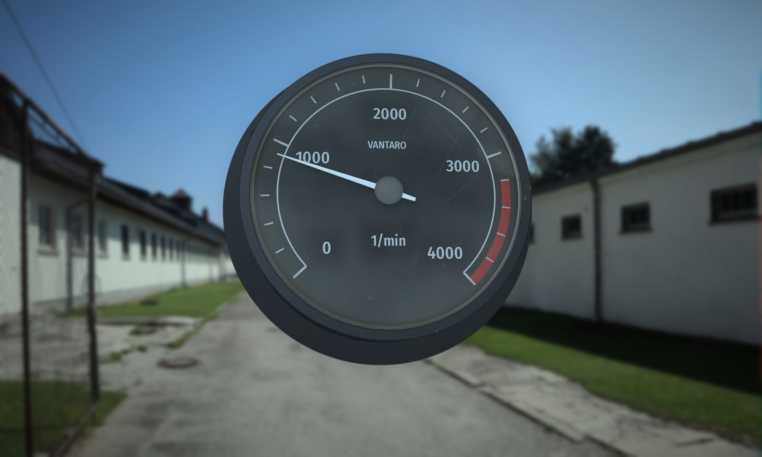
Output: 900rpm
